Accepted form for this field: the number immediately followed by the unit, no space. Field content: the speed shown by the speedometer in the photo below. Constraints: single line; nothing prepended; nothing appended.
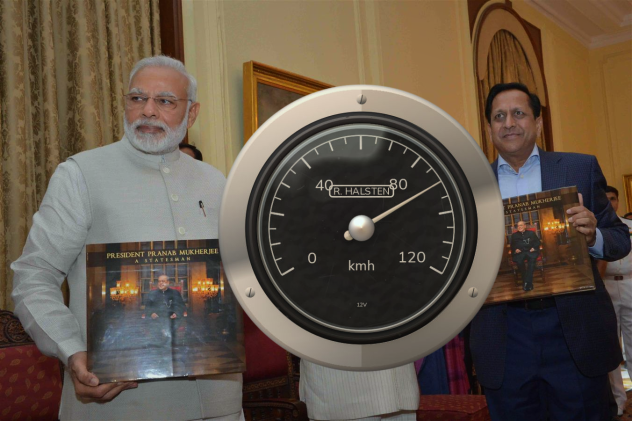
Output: 90km/h
